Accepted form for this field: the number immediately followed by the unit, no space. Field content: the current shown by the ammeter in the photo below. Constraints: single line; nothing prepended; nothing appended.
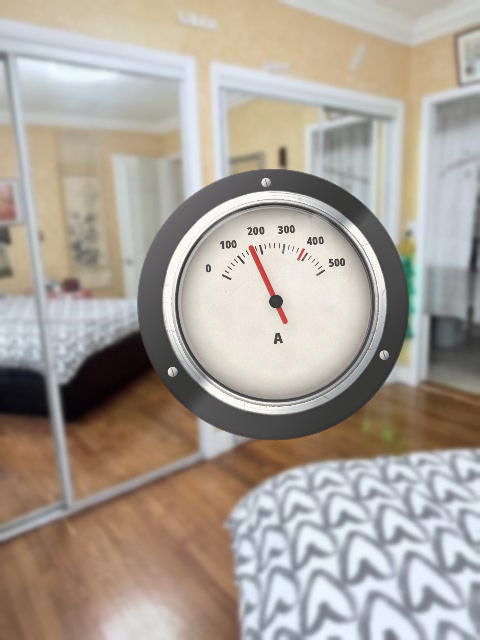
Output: 160A
